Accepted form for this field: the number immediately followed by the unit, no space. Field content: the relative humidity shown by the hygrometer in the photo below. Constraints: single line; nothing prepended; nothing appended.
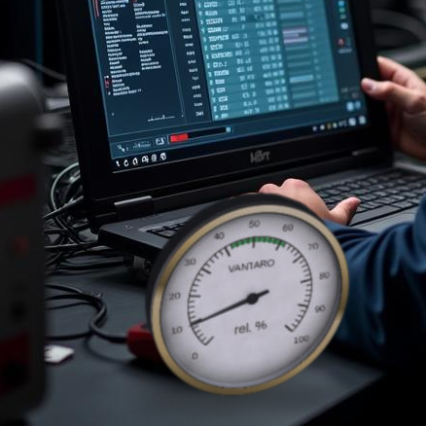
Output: 10%
